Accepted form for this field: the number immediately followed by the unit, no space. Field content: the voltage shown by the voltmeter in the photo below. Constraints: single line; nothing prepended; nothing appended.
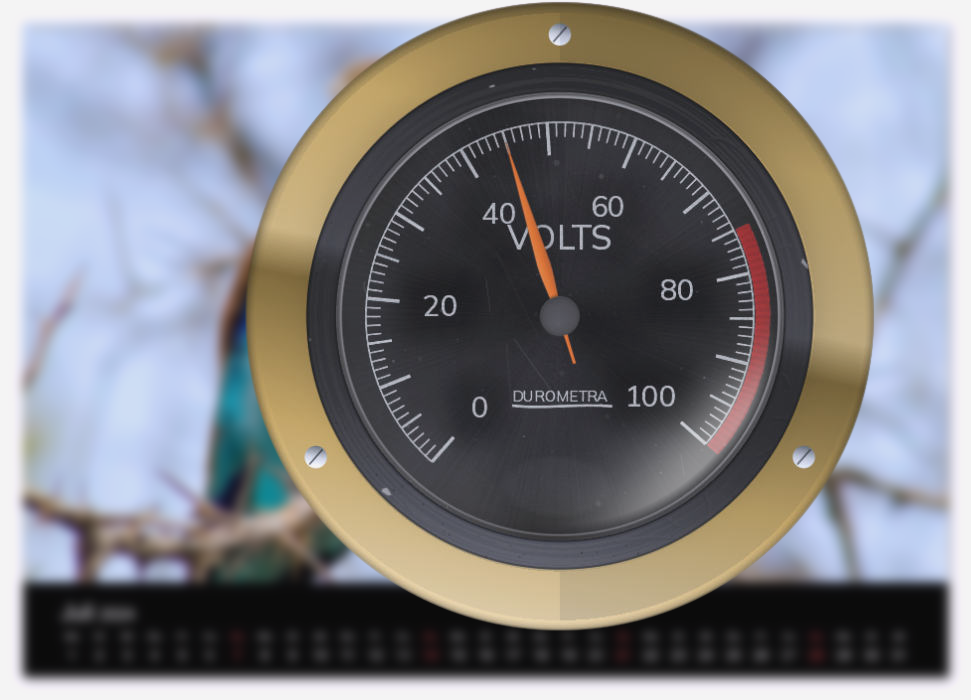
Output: 45V
